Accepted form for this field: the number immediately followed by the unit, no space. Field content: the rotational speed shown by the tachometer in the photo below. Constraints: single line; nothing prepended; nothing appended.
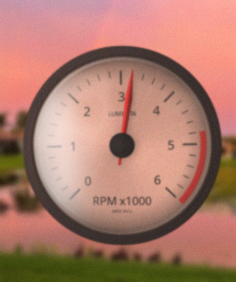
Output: 3200rpm
